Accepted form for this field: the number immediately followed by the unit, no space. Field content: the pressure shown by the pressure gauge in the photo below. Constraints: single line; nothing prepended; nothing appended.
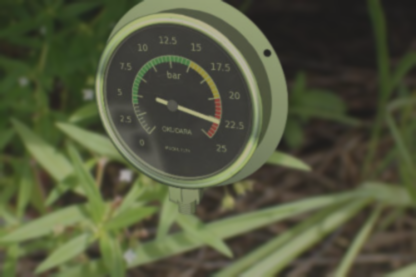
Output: 22.5bar
